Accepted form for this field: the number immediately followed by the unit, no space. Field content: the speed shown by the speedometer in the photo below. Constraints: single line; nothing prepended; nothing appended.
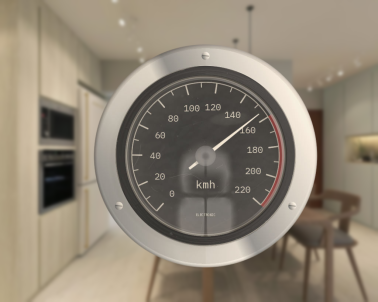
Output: 155km/h
